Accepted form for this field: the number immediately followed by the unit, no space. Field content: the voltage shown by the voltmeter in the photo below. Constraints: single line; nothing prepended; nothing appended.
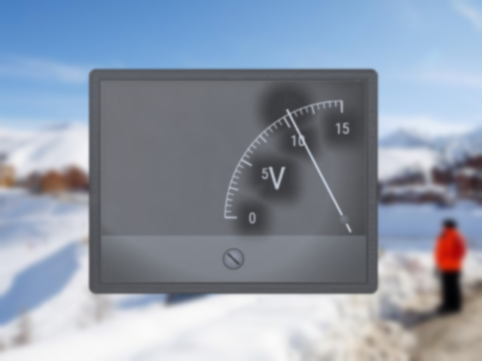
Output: 10.5V
